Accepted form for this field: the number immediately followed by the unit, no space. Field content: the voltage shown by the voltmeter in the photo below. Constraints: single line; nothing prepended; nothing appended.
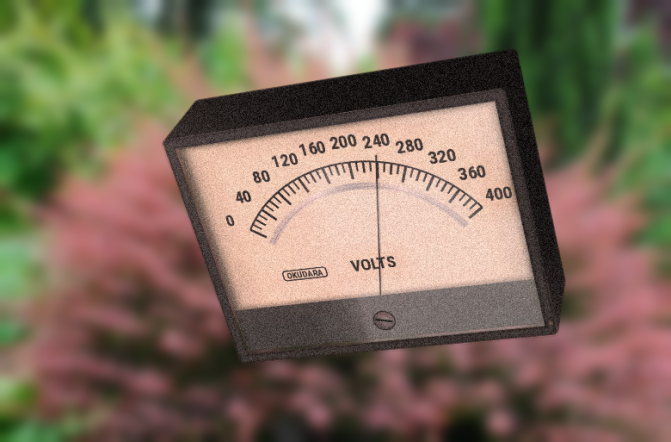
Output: 240V
